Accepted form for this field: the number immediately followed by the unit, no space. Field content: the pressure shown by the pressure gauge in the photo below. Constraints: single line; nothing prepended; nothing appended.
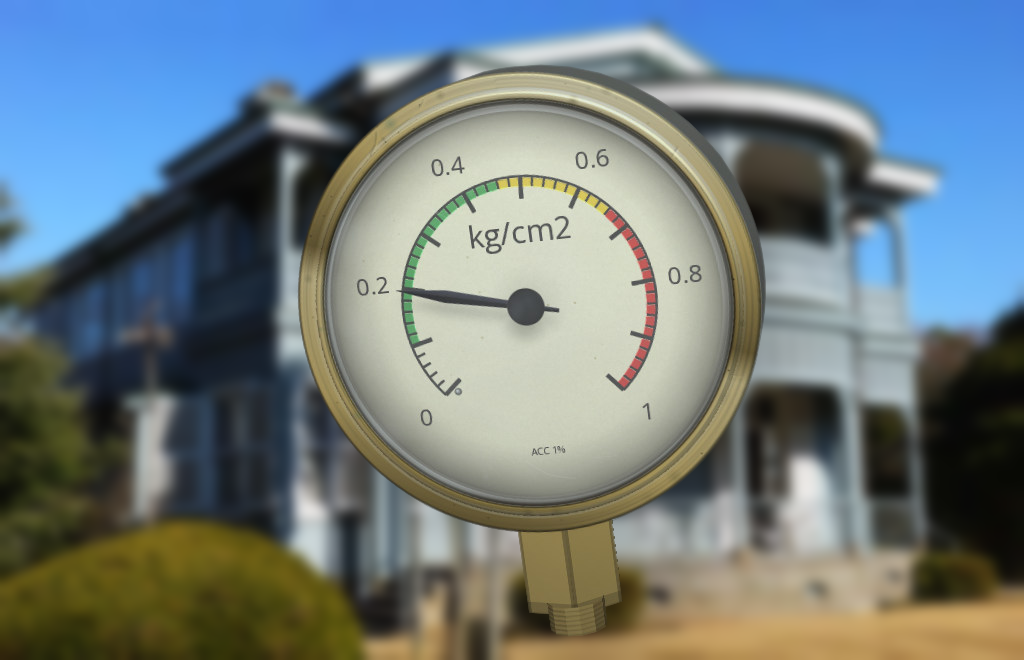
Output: 0.2kg/cm²
